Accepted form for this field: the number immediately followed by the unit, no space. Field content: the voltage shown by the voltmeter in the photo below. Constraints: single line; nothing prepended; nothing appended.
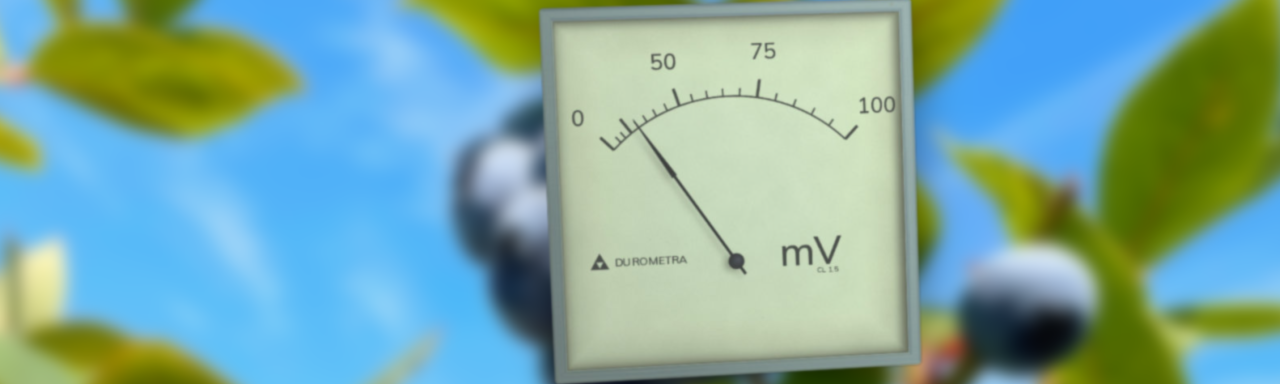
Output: 30mV
